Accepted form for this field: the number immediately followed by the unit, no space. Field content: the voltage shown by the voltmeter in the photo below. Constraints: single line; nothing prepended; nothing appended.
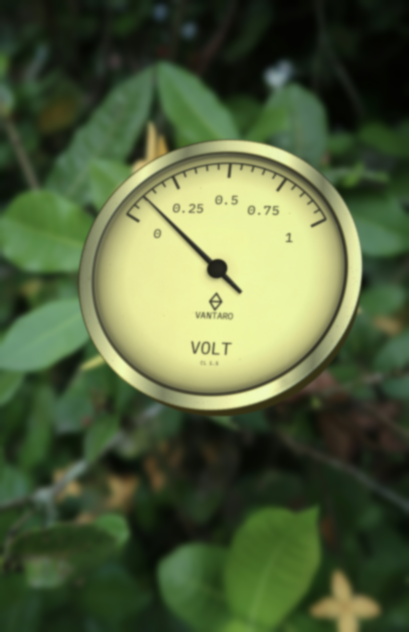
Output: 0.1V
